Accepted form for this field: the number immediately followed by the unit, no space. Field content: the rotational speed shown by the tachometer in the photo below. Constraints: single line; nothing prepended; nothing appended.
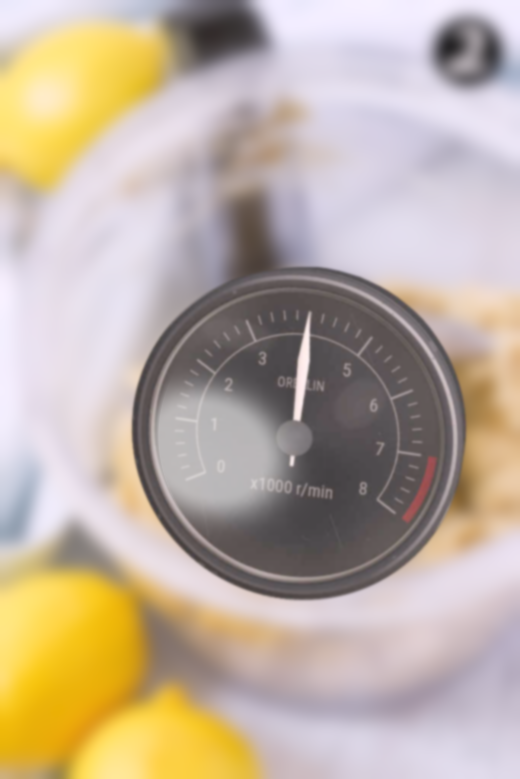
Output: 4000rpm
